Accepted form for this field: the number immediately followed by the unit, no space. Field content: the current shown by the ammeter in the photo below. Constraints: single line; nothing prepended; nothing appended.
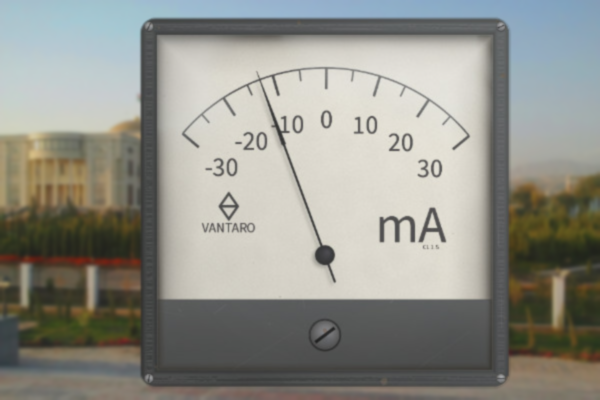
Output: -12.5mA
